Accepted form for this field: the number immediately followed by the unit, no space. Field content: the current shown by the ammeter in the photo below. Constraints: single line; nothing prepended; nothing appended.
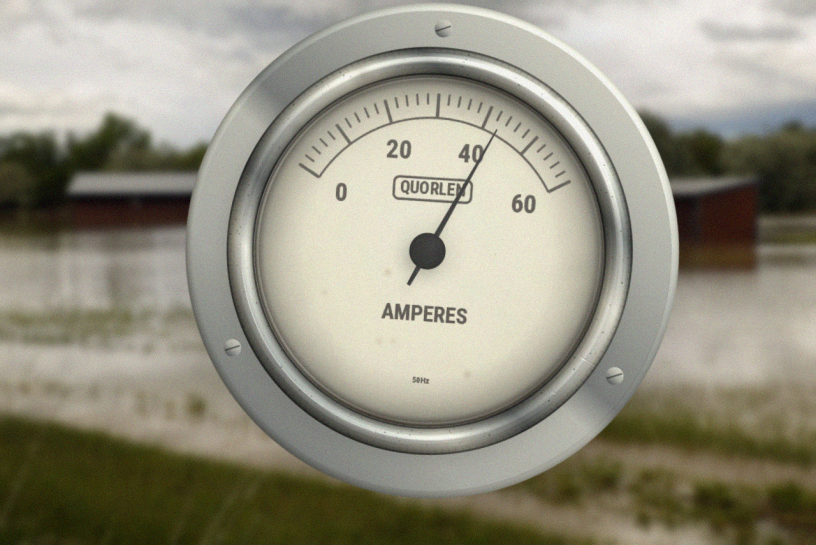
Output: 43A
